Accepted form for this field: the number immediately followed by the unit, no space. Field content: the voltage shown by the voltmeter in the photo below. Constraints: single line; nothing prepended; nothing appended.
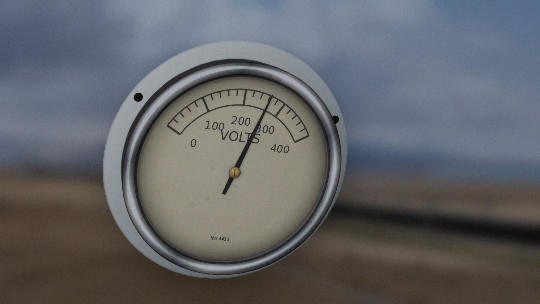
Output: 260V
